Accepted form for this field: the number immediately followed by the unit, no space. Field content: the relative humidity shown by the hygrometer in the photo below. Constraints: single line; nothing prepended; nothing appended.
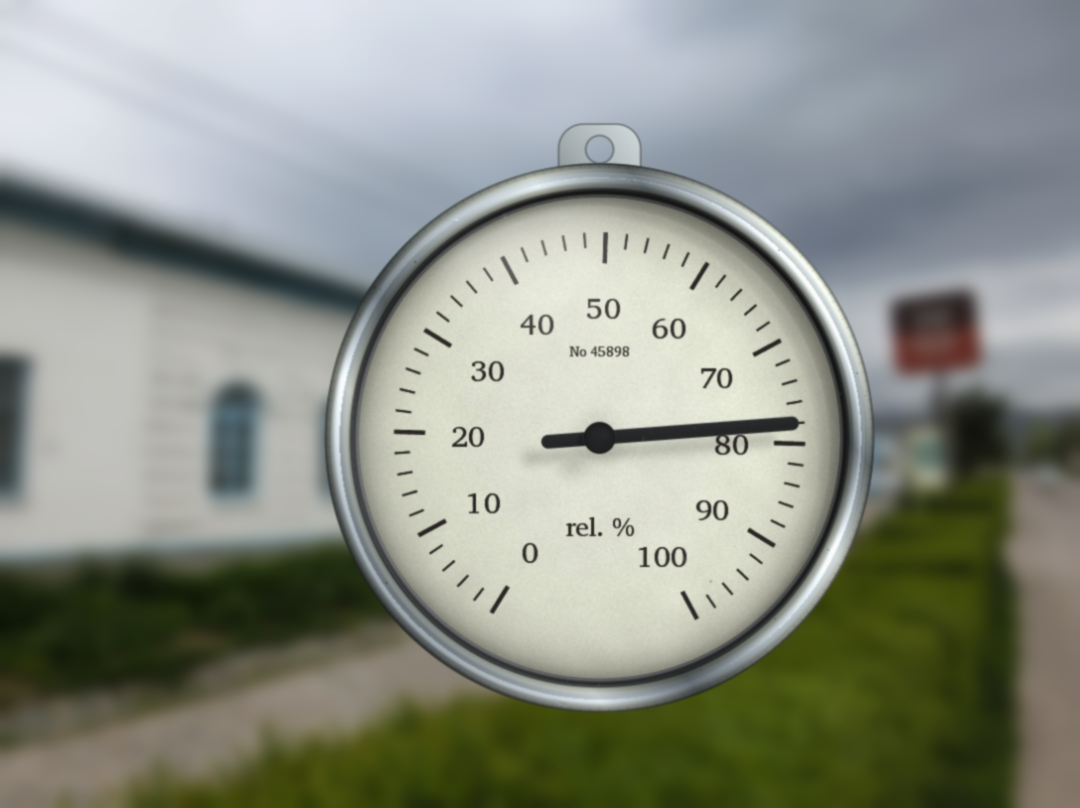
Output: 78%
